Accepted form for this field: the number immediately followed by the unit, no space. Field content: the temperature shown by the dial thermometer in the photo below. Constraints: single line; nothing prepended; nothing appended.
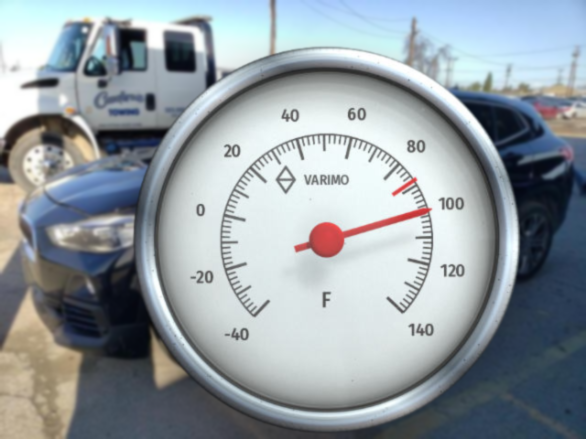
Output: 100°F
